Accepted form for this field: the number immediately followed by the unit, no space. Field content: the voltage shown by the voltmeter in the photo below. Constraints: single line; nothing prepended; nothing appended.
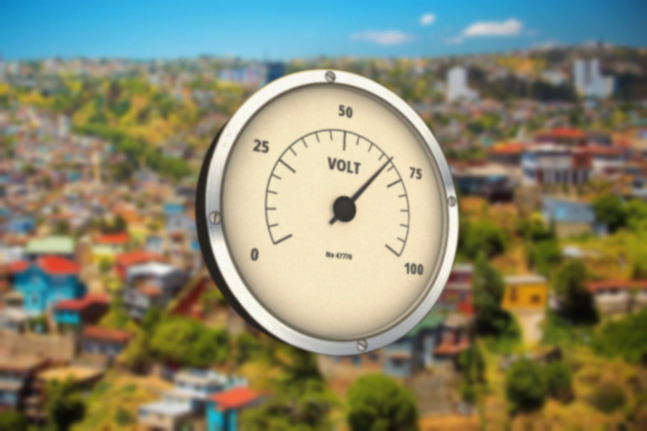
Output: 67.5V
